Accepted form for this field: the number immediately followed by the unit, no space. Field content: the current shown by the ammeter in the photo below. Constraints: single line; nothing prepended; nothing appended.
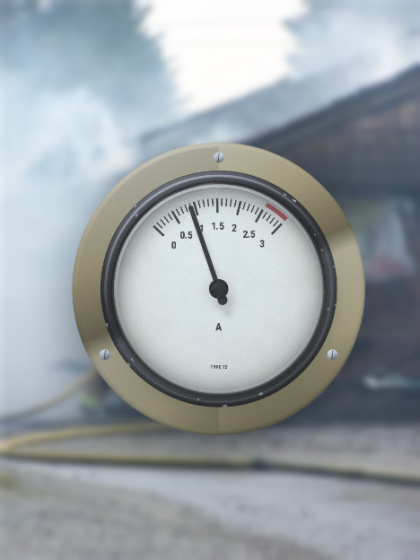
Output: 0.9A
